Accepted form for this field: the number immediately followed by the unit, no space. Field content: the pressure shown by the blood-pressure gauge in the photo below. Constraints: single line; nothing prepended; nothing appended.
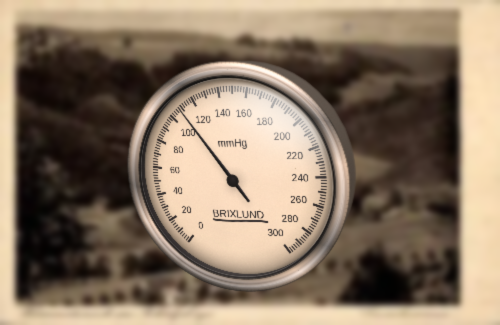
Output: 110mmHg
